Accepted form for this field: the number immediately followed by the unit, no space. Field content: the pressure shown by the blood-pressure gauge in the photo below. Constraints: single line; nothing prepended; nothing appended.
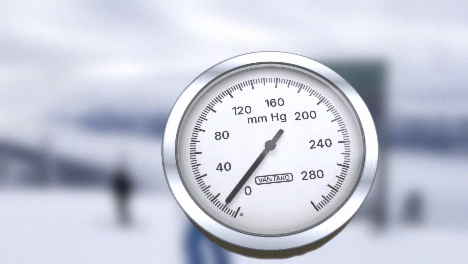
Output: 10mmHg
